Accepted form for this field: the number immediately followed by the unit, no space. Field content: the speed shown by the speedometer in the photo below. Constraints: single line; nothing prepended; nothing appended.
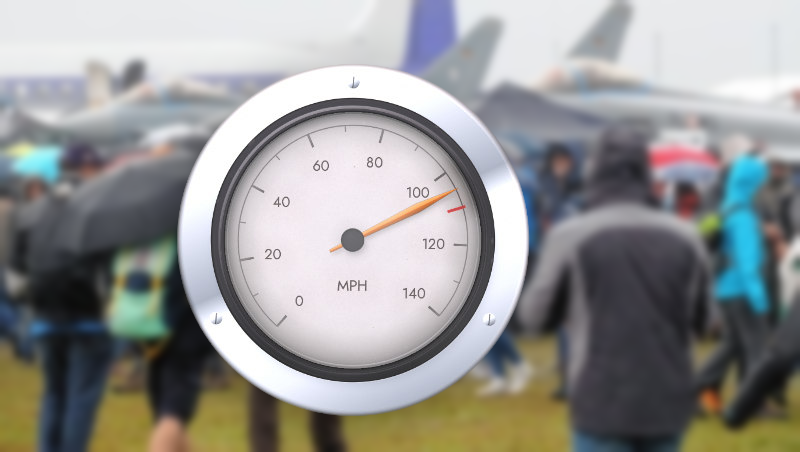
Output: 105mph
